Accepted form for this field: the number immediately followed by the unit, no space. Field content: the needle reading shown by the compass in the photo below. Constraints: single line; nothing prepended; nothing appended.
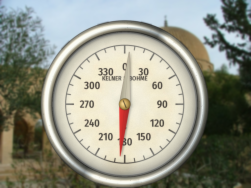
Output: 185°
